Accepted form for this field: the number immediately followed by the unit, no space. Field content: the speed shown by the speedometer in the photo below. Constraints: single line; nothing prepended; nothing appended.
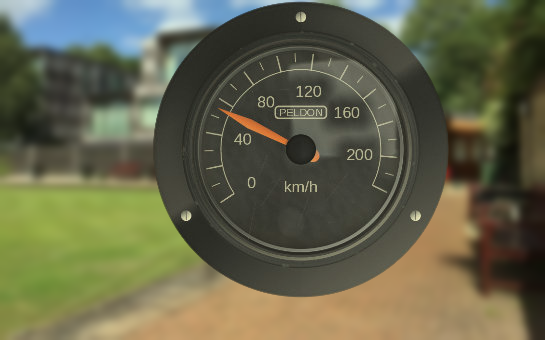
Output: 55km/h
